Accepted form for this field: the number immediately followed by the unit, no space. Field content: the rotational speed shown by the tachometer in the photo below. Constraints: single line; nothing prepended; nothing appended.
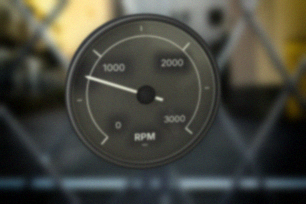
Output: 750rpm
